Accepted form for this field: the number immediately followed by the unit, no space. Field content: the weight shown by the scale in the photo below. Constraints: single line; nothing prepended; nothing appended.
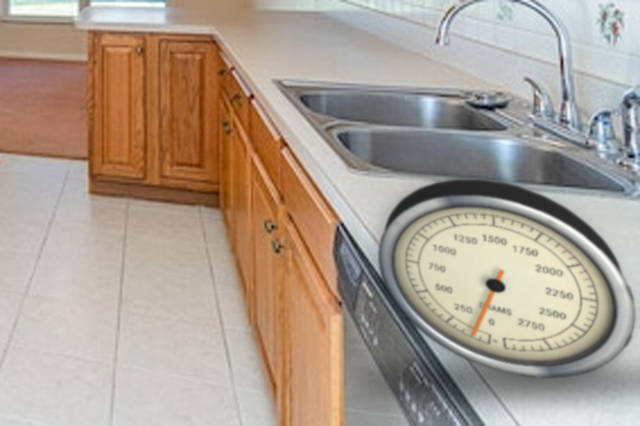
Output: 100g
